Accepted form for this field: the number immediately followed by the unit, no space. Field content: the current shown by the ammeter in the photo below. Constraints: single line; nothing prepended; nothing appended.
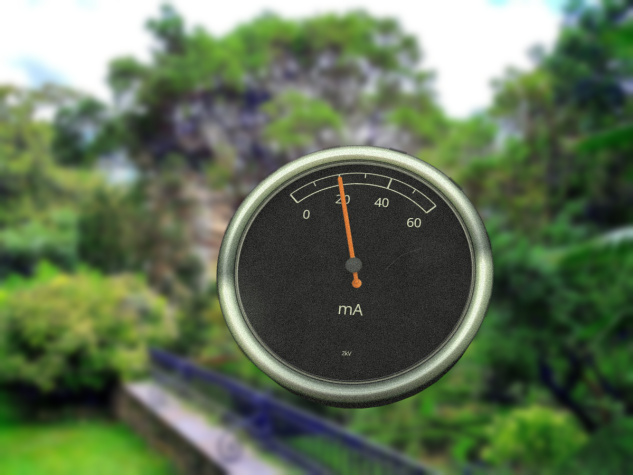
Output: 20mA
